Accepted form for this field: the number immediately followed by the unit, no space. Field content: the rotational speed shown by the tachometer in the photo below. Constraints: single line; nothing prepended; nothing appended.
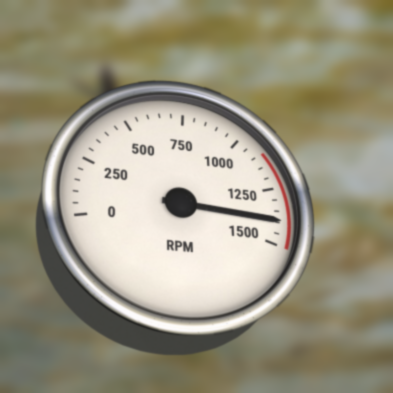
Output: 1400rpm
